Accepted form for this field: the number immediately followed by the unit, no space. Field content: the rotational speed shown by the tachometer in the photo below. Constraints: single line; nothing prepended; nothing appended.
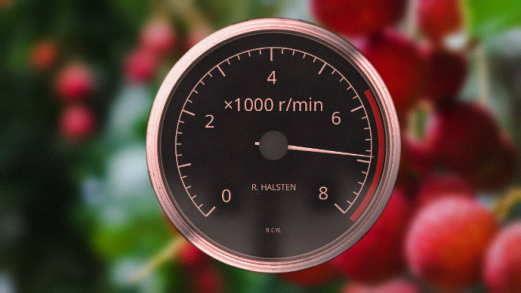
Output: 6900rpm
